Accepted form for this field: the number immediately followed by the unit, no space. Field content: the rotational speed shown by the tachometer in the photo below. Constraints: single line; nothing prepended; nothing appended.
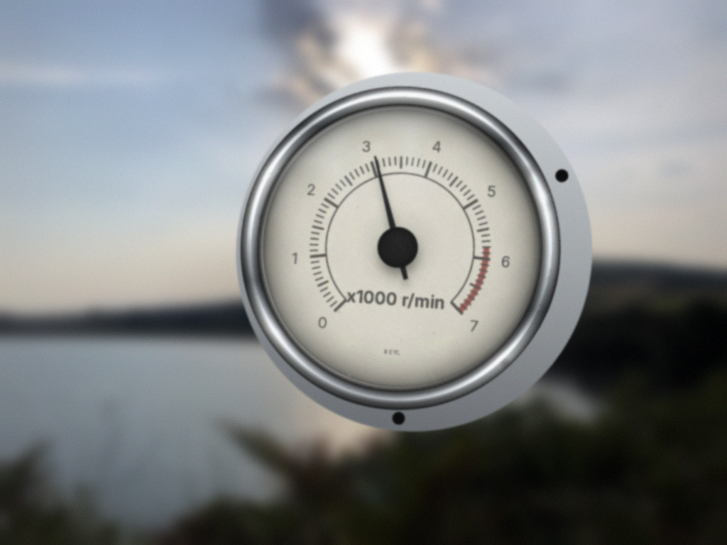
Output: 3100rpm
